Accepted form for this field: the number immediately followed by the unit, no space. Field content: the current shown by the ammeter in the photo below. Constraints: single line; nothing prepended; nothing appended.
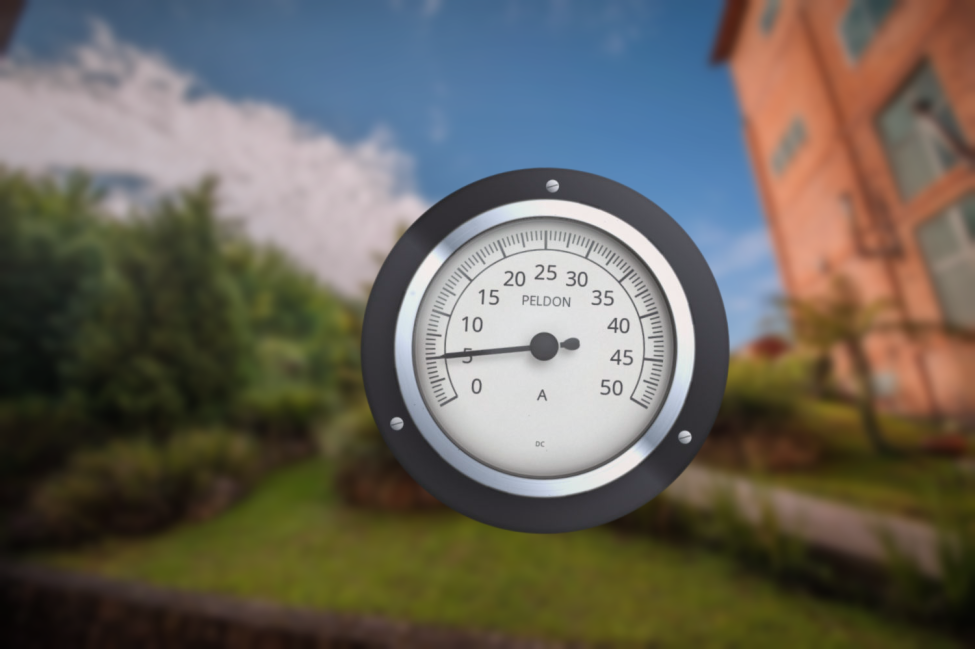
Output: 5A
